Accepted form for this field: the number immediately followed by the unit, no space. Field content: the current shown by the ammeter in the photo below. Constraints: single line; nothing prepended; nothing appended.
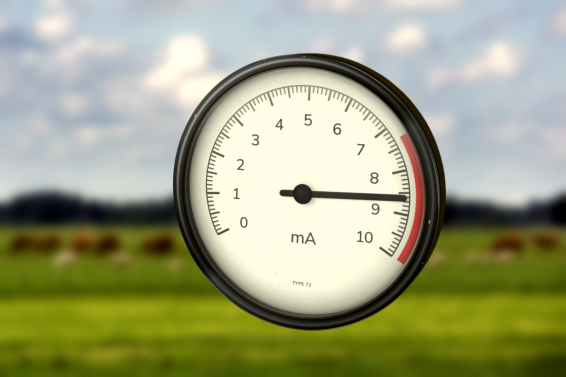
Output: 8.6mA
